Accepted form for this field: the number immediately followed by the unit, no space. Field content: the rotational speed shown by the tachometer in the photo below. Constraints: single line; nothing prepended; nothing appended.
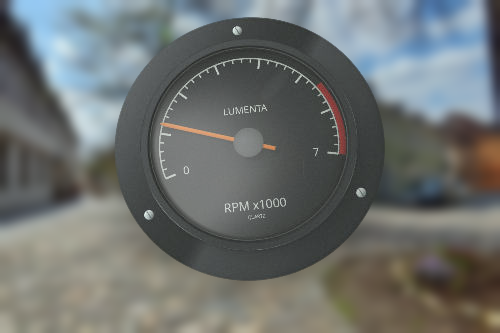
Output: 1200rpm
